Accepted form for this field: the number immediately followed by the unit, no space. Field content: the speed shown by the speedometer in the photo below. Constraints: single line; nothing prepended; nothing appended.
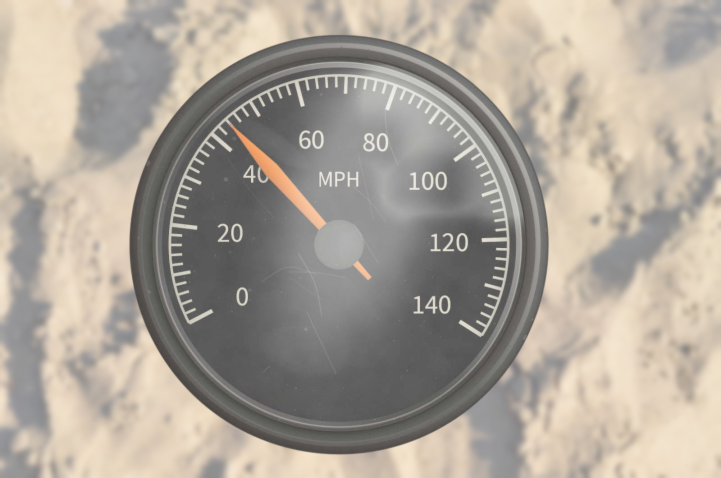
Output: 44mph
